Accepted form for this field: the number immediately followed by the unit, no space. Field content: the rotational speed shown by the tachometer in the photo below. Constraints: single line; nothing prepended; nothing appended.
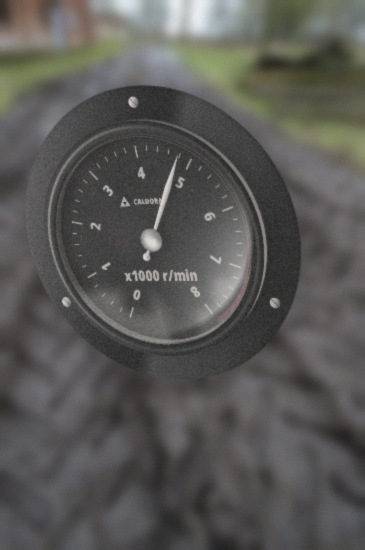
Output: 4800rpm
